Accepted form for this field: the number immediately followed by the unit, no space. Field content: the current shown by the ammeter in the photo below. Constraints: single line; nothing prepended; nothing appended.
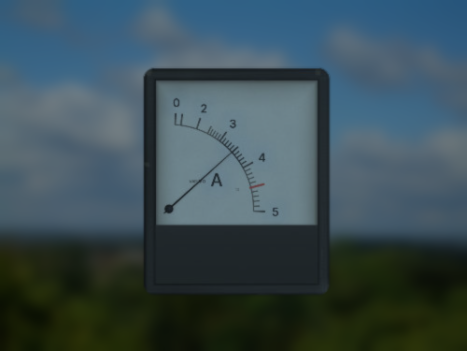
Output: 3.5A
